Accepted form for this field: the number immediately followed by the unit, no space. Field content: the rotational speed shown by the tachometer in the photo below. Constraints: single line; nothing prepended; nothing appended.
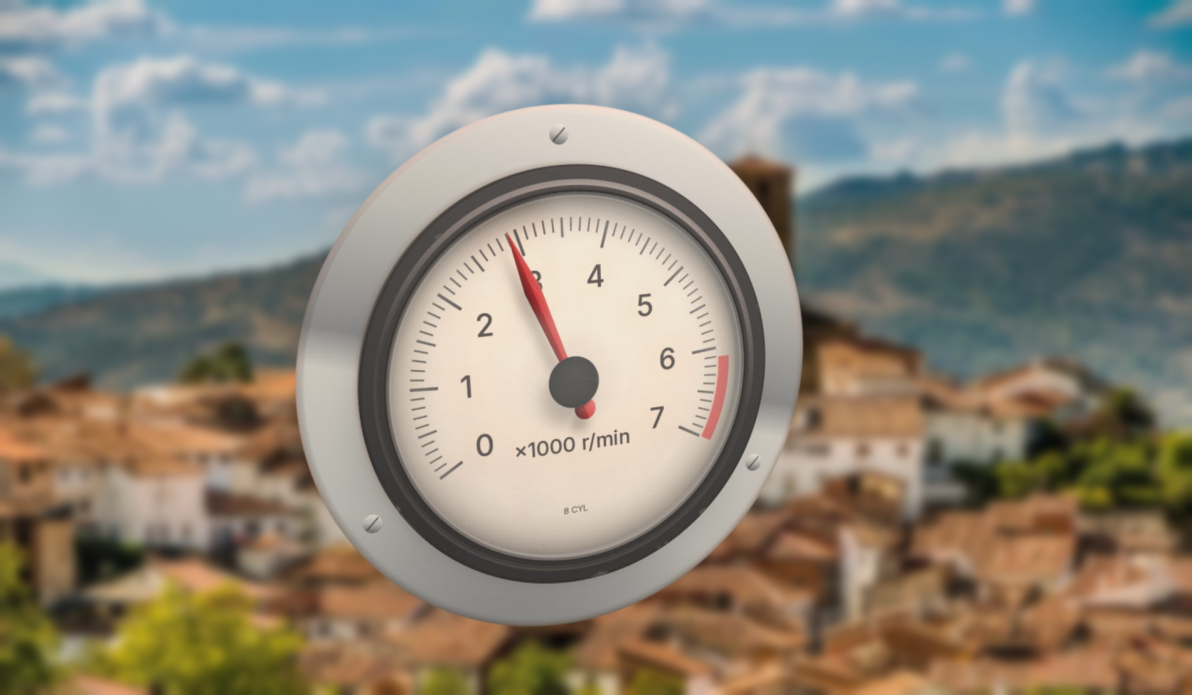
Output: 2900rpm
